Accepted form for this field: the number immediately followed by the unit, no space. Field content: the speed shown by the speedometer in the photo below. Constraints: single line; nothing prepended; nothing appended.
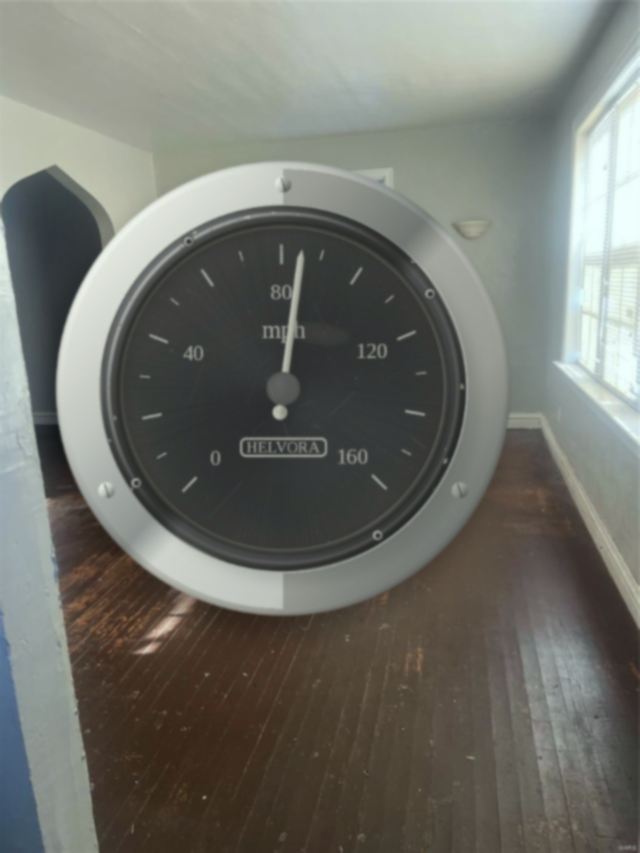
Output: 85mph
